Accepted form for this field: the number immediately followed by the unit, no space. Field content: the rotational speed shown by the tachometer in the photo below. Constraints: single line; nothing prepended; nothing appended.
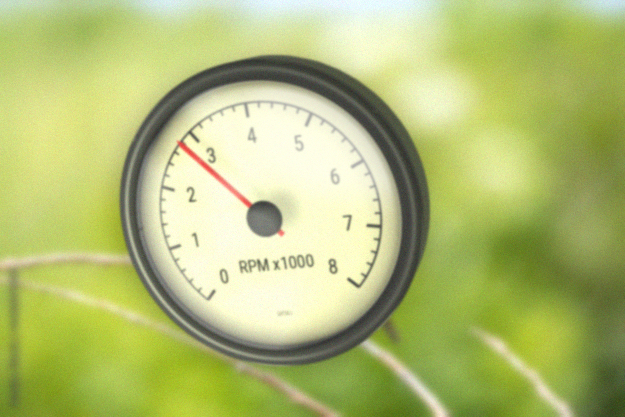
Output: 2800rpm
